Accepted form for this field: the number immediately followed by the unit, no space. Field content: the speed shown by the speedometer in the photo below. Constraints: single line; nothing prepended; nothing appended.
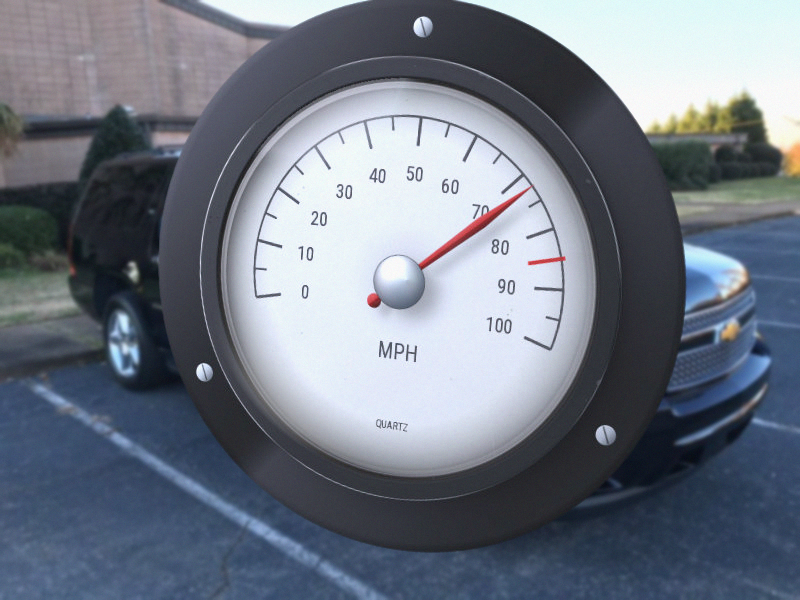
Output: 72.5mph
